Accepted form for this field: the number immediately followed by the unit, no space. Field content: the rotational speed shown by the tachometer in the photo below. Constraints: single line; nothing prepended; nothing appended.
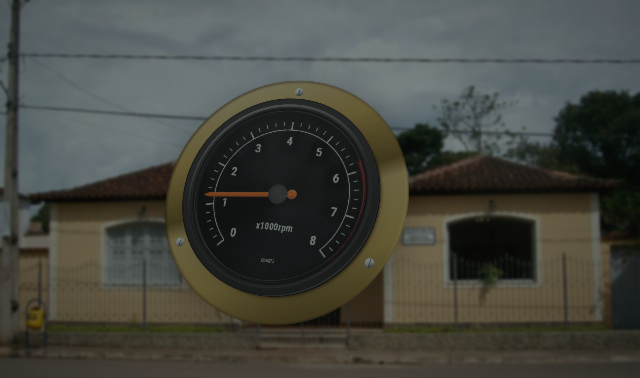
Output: 1200rpm
